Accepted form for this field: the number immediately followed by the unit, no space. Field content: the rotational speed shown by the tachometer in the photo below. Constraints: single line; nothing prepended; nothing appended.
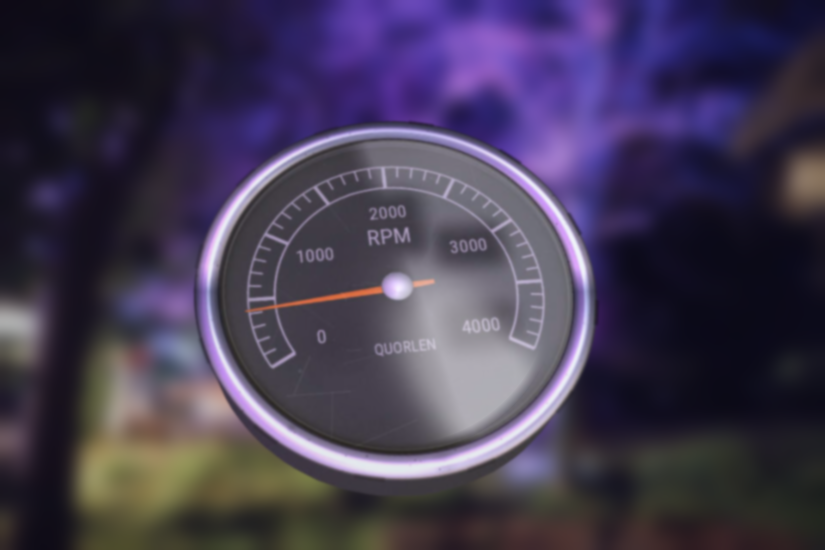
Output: 400rpm
